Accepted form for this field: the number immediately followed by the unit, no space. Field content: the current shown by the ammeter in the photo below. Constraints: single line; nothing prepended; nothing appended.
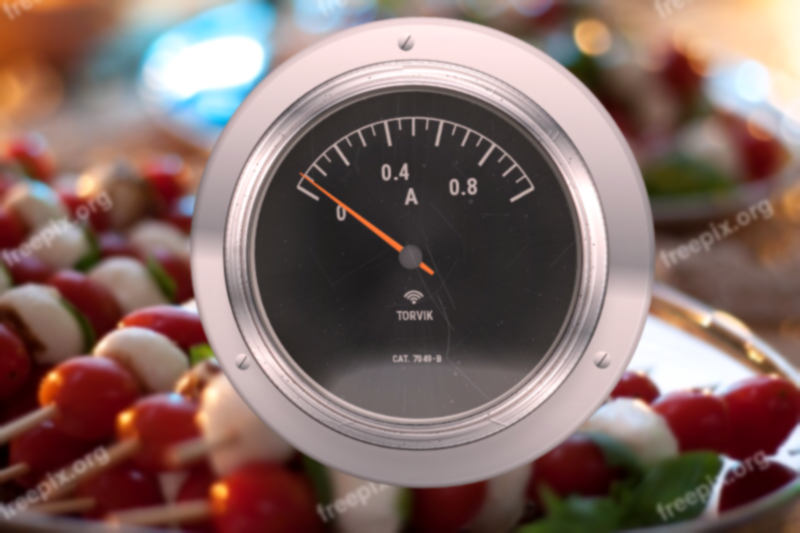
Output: 0.05A
